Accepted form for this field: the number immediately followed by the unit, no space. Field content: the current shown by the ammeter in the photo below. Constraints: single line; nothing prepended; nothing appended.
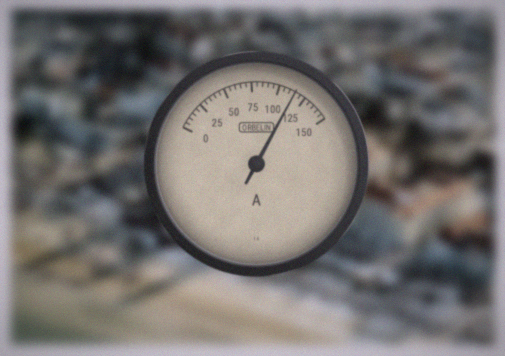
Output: 115A
